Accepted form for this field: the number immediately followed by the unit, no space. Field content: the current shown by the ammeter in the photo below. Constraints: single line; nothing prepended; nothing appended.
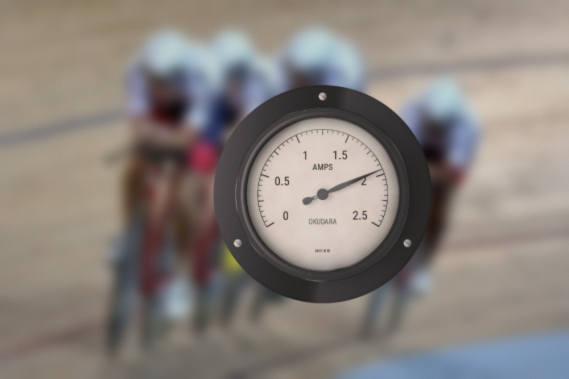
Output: 1.95A
